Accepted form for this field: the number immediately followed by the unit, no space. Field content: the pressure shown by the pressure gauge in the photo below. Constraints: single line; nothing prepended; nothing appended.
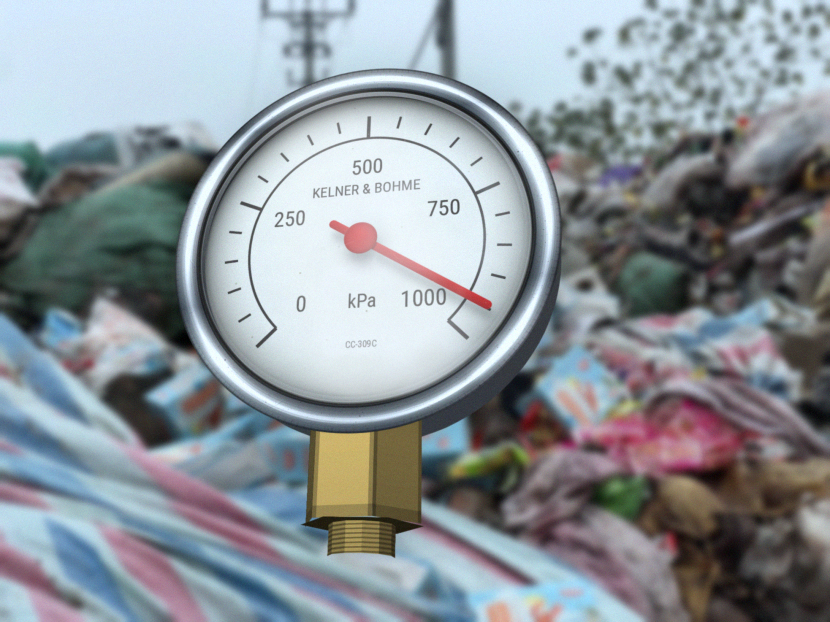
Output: 950kPa
